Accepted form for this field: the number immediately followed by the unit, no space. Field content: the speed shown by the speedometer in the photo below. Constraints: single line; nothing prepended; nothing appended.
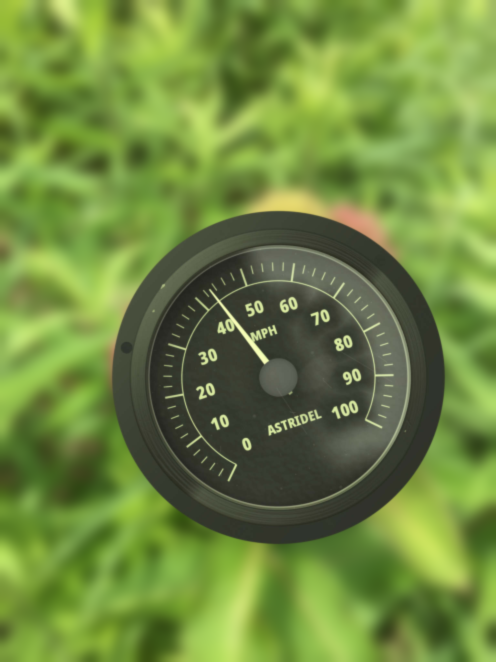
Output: 43mph
